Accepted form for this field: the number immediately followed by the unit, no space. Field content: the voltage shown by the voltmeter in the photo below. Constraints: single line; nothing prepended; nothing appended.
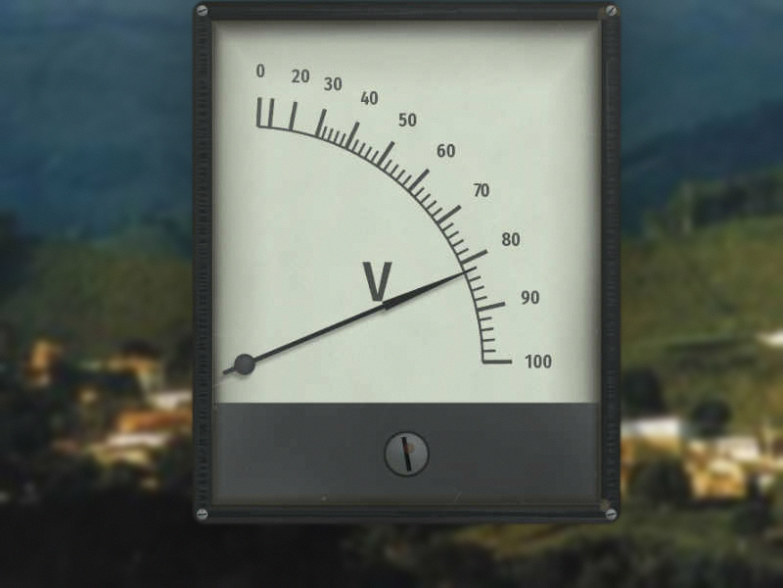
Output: 82V
